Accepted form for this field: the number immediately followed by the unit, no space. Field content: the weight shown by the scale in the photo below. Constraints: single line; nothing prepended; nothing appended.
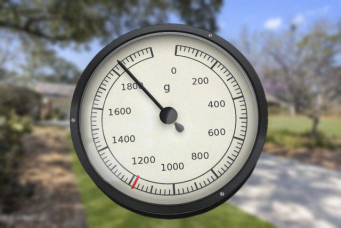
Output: 1840g
